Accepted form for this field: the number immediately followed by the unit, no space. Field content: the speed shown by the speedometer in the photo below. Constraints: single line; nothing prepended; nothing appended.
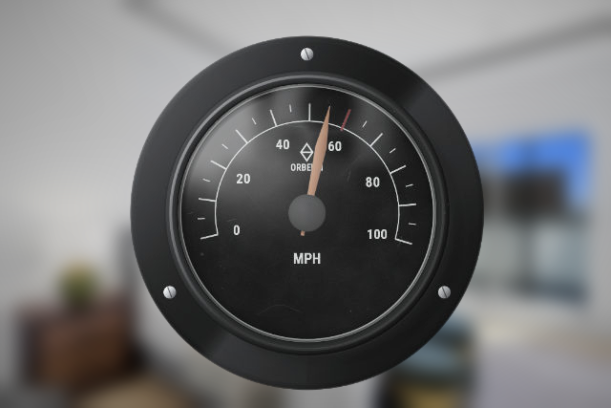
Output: 55mph
